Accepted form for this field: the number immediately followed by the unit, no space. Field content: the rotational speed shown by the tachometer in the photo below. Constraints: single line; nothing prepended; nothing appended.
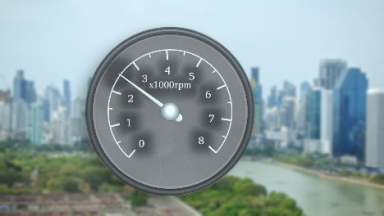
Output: 2500rpm
